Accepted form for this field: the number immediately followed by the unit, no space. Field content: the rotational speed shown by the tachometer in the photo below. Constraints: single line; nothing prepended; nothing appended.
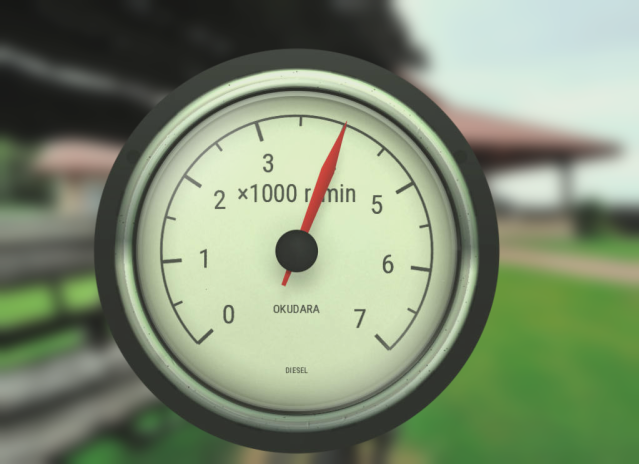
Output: 4000rpm
